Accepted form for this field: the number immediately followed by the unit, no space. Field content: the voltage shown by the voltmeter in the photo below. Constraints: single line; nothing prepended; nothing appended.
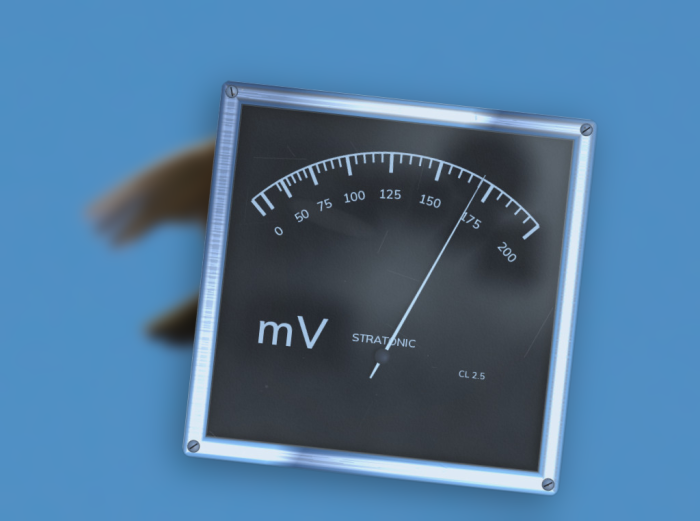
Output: 170mV
